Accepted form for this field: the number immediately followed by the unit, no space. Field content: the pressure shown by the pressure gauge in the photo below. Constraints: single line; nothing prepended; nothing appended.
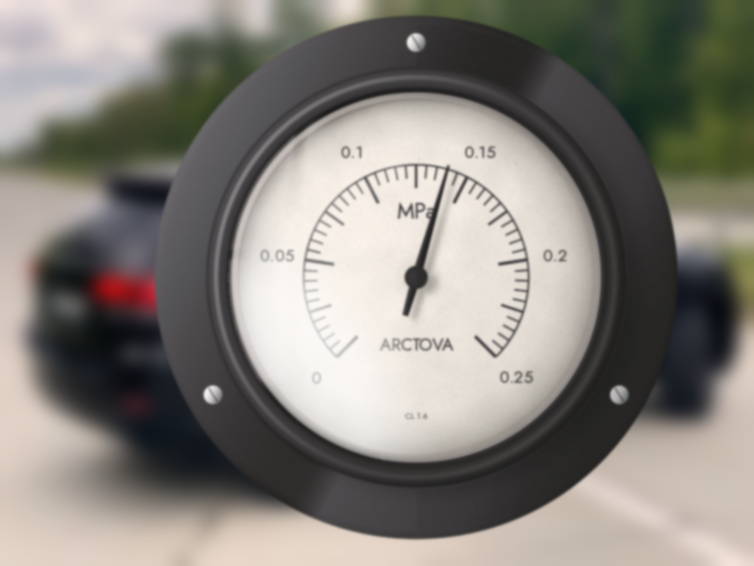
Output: 0.14MPa
